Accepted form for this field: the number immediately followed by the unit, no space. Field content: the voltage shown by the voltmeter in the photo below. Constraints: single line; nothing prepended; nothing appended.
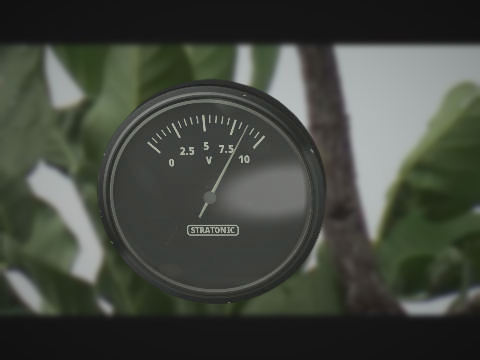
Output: 8.5V
